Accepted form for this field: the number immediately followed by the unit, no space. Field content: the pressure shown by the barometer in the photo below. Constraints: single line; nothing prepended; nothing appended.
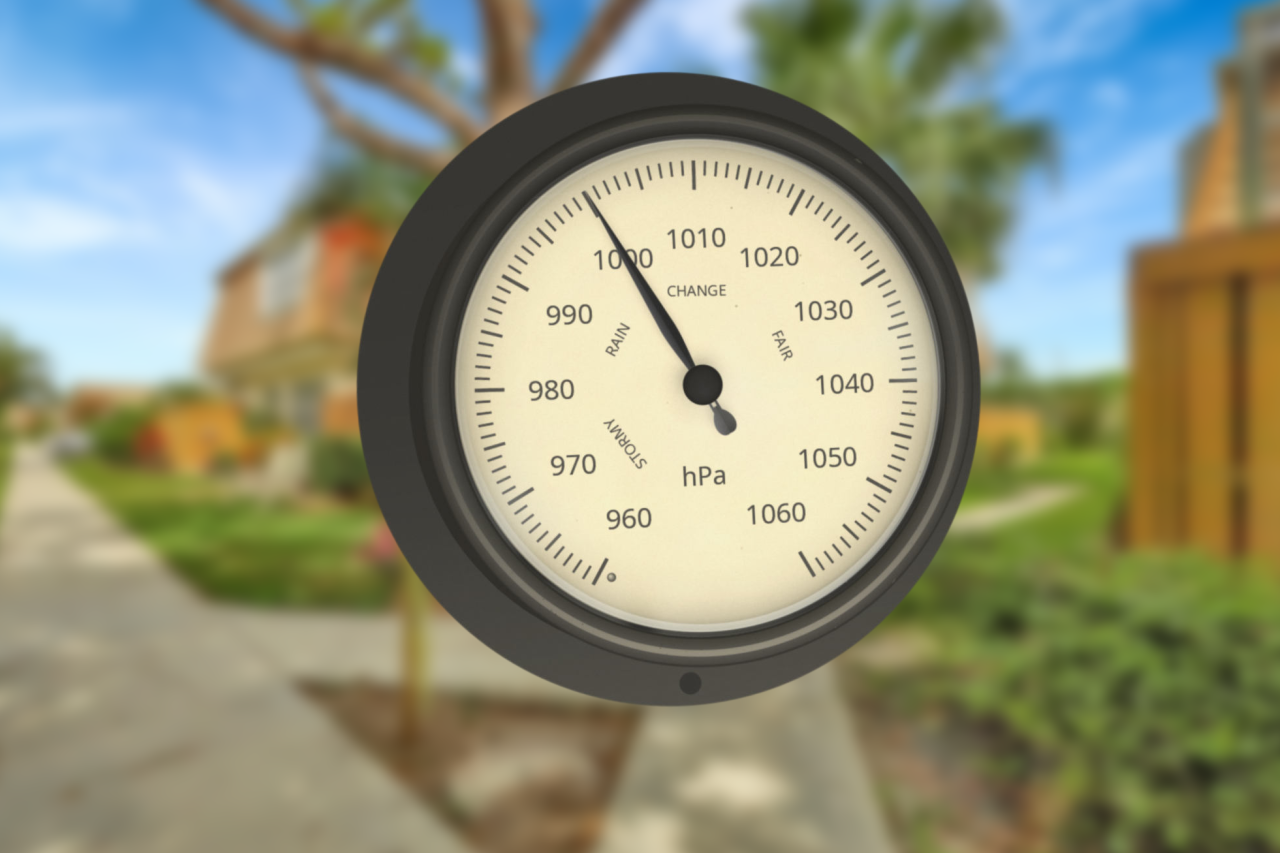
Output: 1000hPa
